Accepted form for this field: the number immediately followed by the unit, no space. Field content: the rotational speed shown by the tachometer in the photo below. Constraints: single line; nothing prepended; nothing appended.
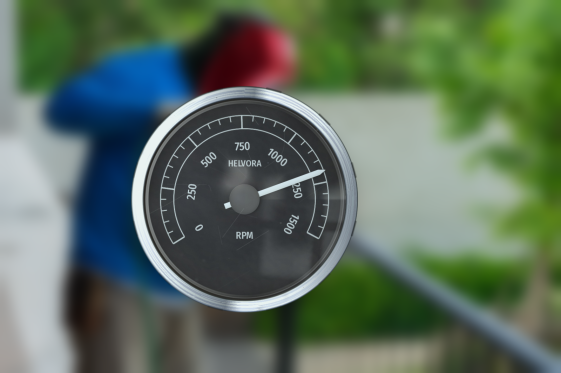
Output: 1200rpm
